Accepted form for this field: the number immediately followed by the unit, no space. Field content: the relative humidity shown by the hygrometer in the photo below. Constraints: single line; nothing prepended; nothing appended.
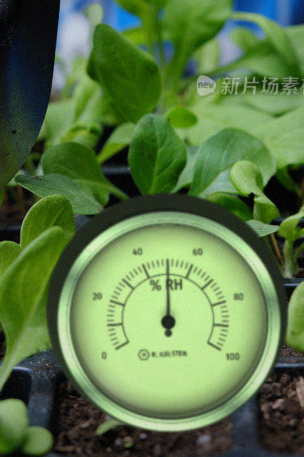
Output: 50%
